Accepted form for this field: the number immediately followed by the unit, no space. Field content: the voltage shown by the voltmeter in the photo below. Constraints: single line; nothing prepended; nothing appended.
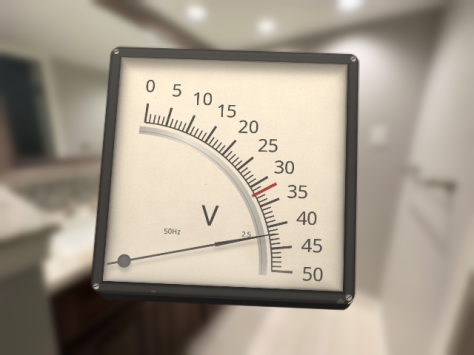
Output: 42V
